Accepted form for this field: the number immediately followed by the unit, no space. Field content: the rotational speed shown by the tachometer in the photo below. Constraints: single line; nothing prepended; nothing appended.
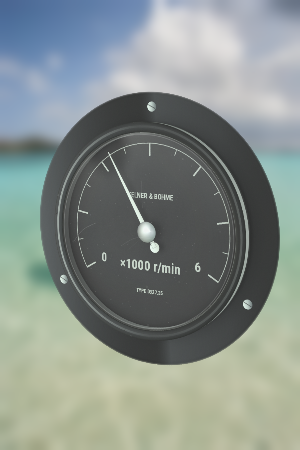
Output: 2250rpm
